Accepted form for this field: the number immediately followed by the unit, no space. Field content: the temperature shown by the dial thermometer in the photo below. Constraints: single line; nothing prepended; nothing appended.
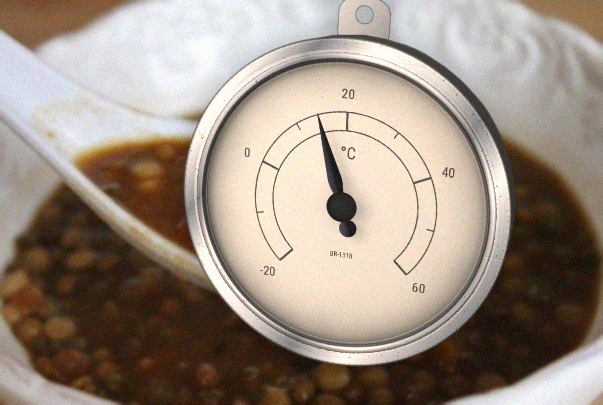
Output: 15°C
